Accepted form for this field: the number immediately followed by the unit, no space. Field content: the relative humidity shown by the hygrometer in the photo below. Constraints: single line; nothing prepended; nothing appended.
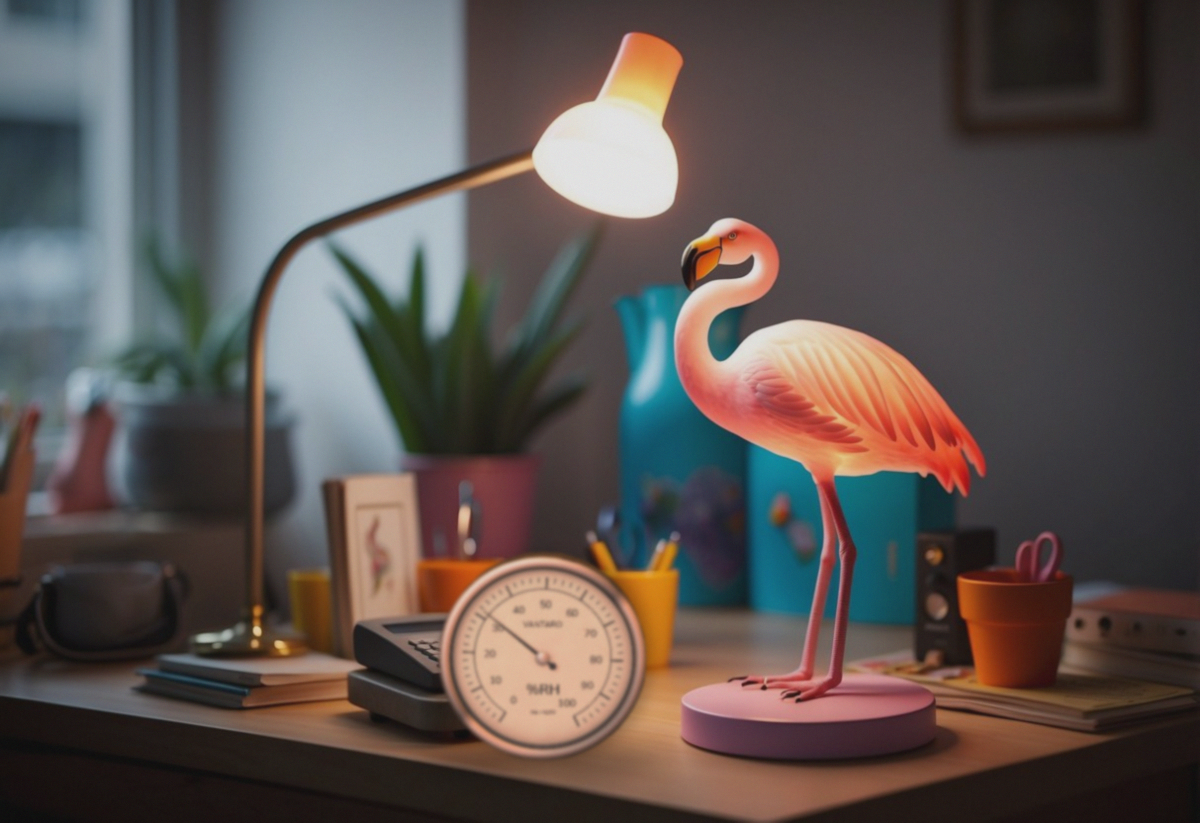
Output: 32%
